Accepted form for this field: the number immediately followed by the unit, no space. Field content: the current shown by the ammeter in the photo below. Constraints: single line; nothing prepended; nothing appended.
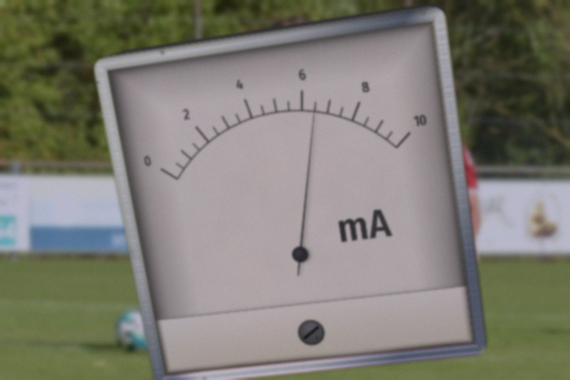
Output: 6.5mA
